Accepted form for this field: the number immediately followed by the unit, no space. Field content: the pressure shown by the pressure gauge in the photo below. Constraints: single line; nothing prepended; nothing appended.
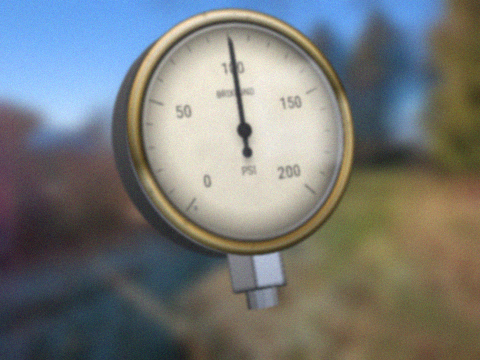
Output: 100psi
